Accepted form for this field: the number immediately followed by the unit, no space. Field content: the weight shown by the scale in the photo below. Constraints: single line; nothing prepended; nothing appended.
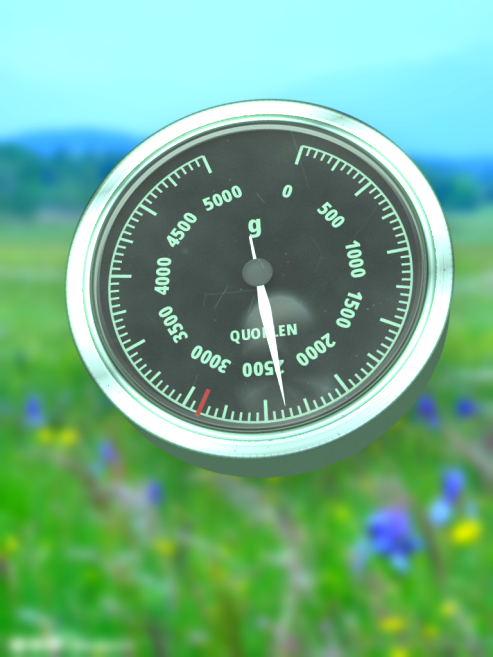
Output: 2375g
